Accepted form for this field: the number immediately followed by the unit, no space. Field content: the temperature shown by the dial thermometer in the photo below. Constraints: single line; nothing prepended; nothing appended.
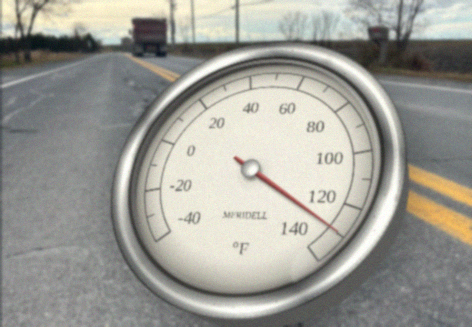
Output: 130°F
